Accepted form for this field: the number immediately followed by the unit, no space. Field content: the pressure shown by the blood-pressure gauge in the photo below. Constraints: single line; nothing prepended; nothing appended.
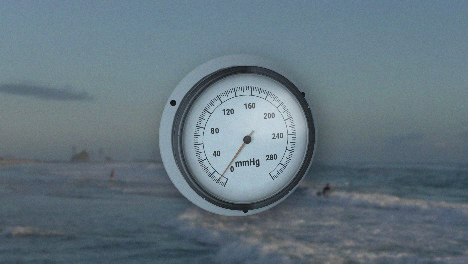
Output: 10mmHg
